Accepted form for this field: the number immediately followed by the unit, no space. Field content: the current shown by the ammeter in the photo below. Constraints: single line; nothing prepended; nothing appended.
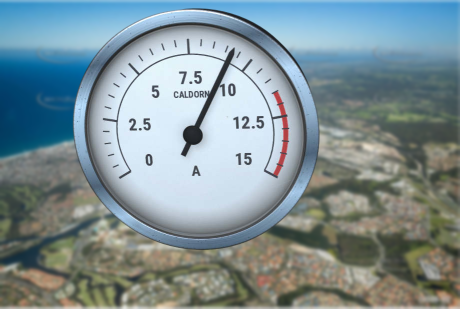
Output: 9.25A
